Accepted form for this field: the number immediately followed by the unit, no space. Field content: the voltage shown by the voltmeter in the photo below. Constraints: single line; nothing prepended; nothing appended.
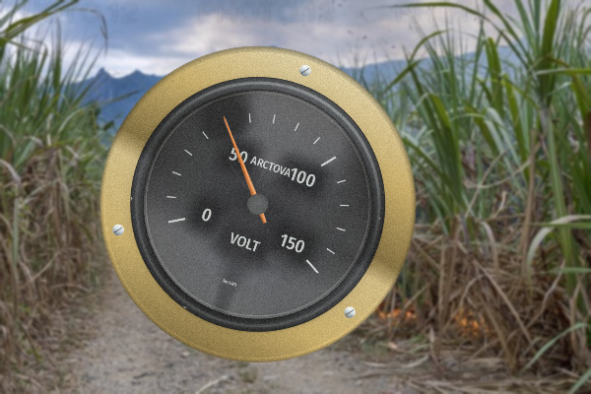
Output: 50V
